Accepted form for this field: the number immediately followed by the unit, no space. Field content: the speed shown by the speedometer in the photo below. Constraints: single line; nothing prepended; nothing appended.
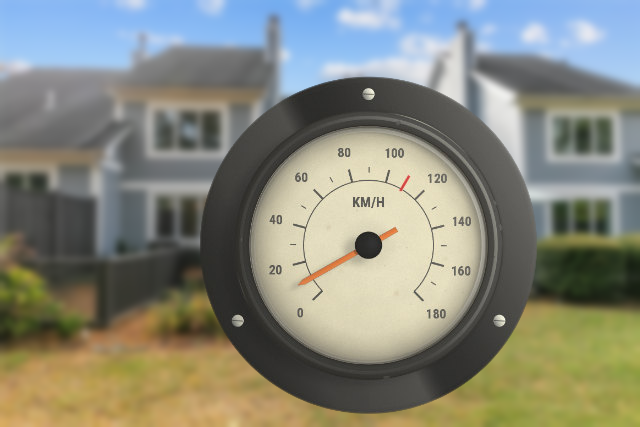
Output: 10km/h
